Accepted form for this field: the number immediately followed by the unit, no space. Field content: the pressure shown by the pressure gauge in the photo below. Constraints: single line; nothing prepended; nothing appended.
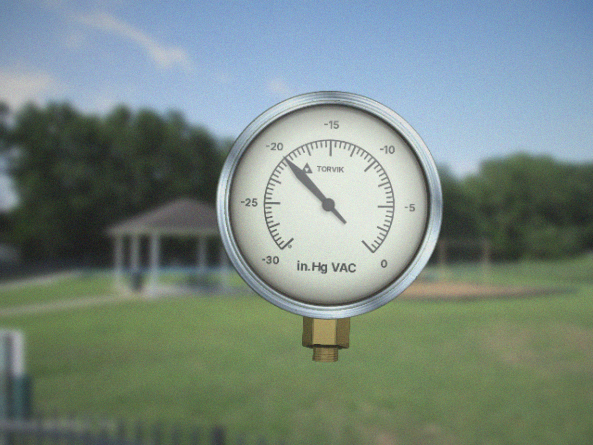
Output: -20inHg
